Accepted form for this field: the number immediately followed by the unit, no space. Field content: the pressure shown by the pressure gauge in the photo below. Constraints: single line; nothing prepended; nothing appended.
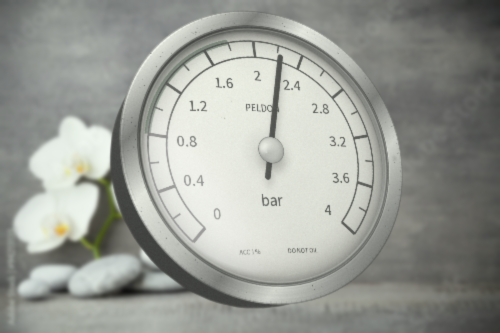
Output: 2.2bar
